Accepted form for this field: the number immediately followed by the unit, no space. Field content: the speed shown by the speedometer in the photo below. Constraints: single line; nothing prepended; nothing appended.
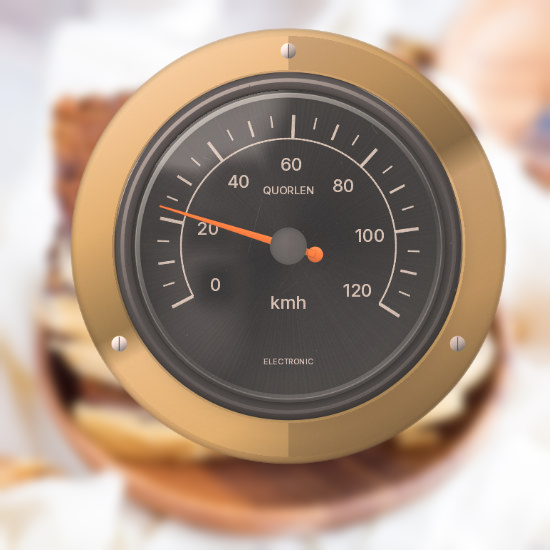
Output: 22.5km/h
